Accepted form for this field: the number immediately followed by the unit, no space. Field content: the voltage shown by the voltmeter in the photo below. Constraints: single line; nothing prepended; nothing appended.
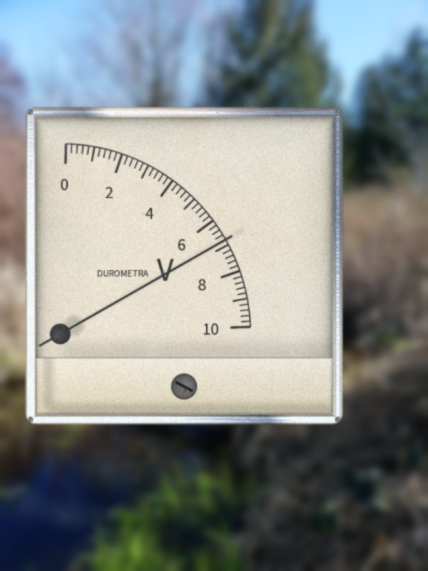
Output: 6.8V
